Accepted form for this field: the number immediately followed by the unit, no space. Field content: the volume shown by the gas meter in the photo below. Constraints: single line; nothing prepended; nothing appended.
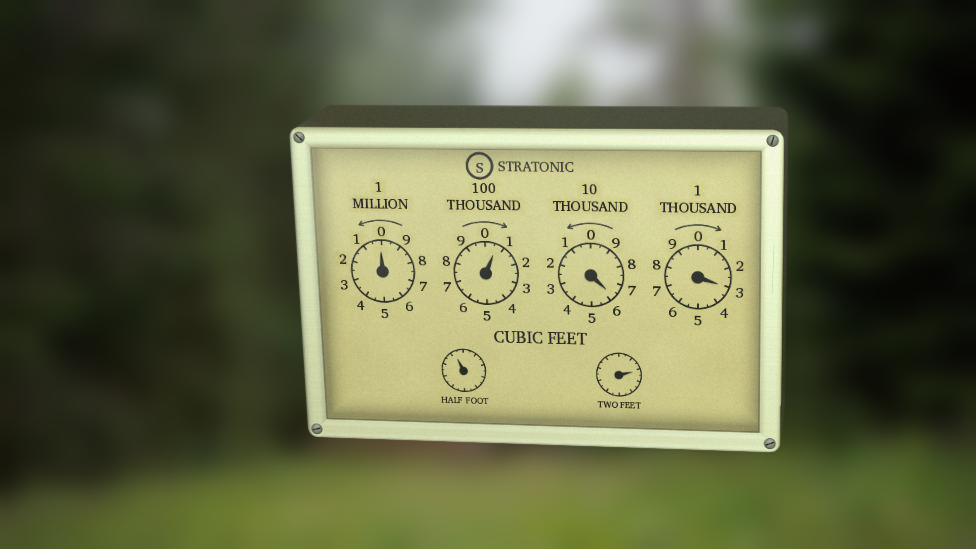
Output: 6300ft³
